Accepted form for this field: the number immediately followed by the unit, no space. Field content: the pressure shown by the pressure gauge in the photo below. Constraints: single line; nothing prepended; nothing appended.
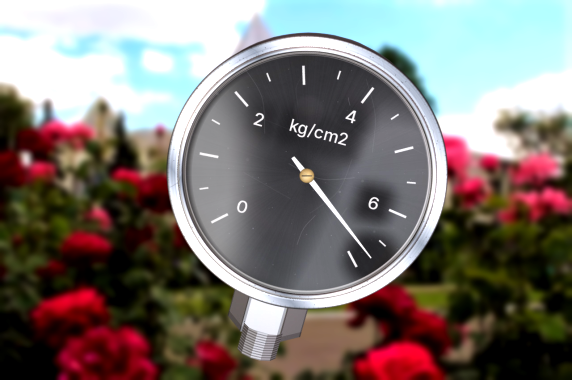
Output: 6.75kg/cm²
